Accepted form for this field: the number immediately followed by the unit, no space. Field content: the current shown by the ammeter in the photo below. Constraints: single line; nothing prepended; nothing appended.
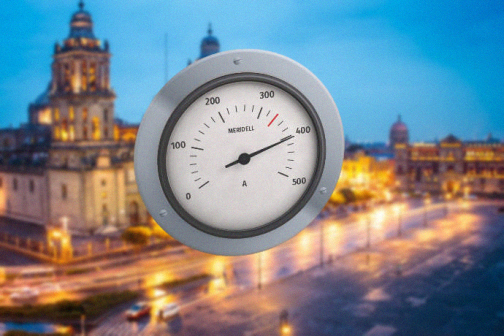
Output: 400A
